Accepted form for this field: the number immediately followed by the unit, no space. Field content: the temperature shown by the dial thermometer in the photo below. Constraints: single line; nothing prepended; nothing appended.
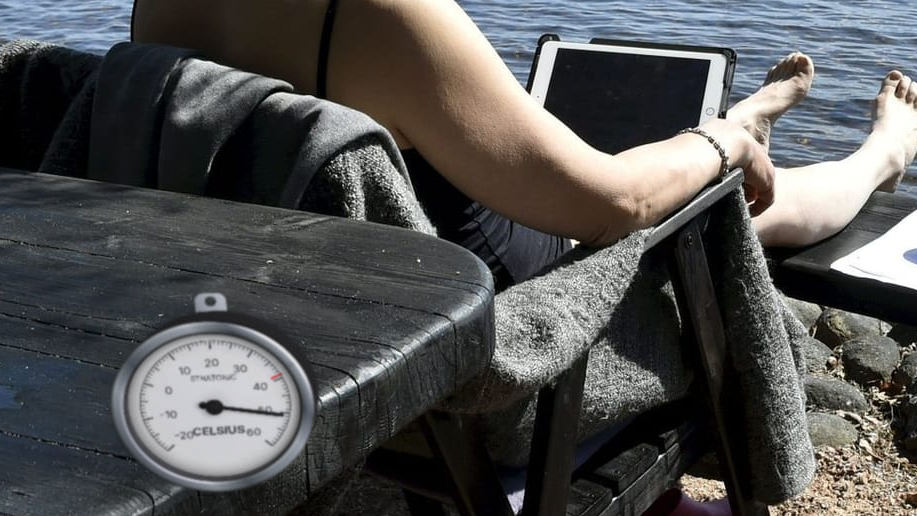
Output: 50°C
